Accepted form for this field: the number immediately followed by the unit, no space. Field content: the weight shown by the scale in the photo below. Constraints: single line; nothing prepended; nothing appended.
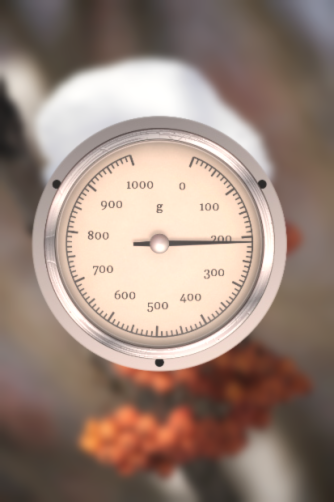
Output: 210g
